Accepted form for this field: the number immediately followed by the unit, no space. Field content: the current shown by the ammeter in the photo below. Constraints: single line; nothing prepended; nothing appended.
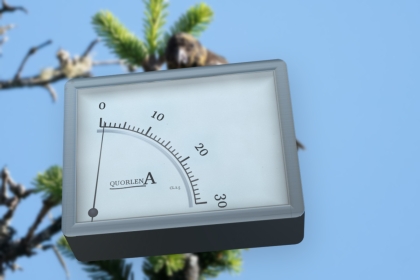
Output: 1A
